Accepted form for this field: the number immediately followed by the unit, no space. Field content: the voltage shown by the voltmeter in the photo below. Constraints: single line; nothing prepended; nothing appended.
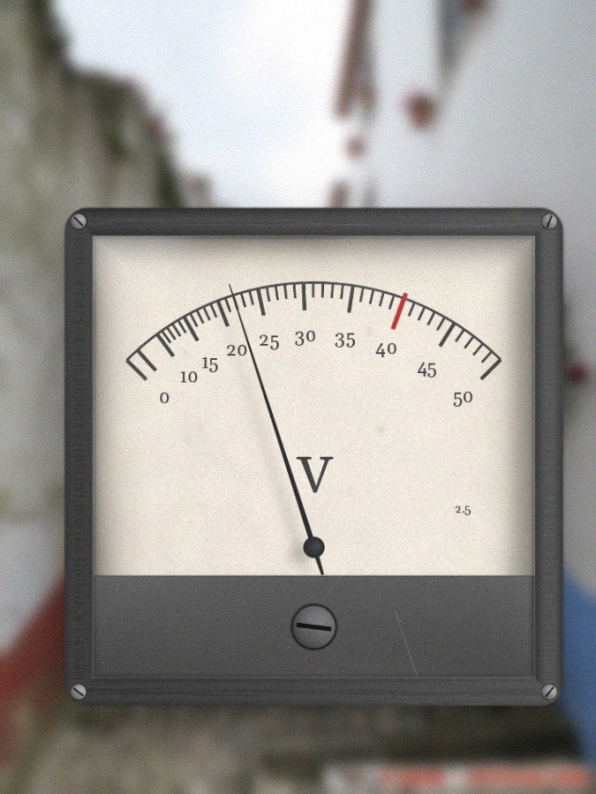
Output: 22V
